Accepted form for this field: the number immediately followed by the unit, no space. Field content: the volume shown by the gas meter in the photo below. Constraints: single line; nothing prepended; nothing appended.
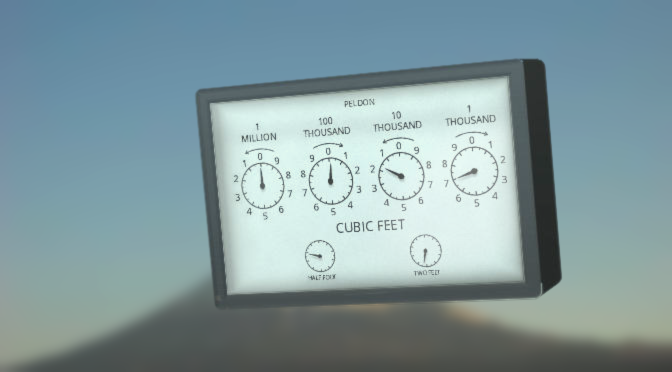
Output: 1700ft³
